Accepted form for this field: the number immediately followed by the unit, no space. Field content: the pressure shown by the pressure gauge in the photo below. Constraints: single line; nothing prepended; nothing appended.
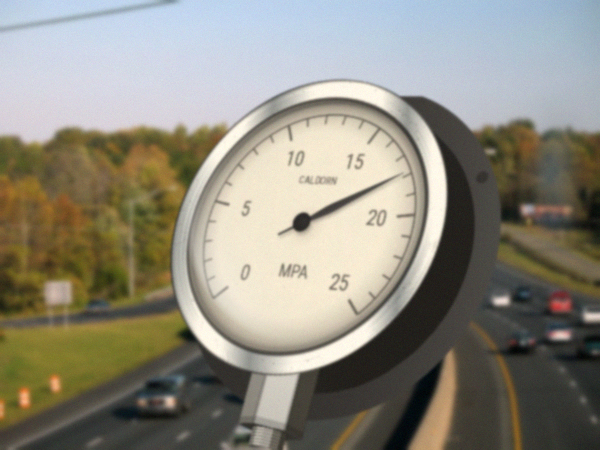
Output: 18MPa
